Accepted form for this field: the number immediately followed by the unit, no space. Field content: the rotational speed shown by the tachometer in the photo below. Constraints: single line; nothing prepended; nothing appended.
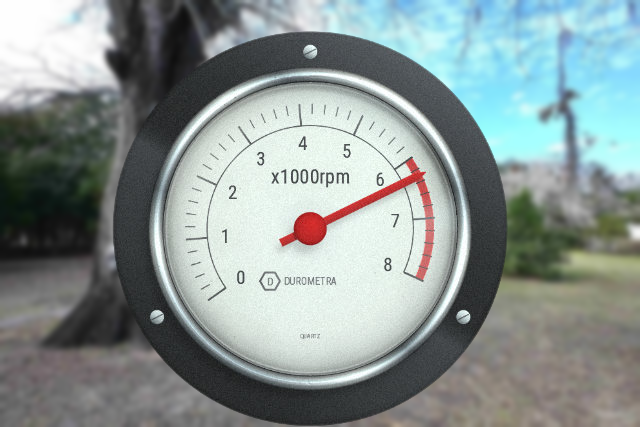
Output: 6300rpm
